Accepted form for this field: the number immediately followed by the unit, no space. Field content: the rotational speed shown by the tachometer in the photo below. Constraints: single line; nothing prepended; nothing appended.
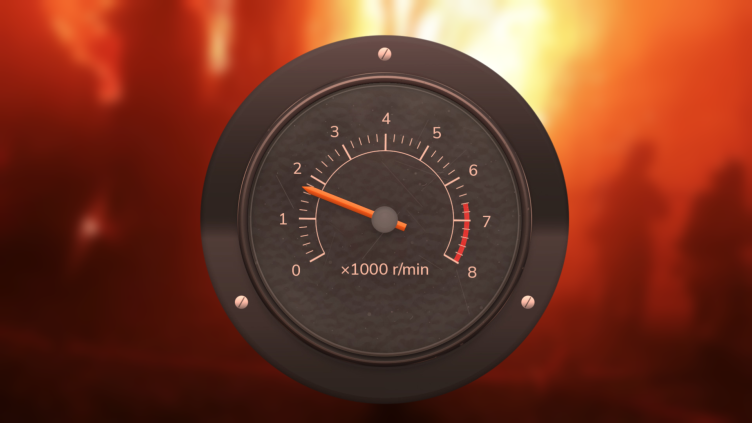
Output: 1700rpm
